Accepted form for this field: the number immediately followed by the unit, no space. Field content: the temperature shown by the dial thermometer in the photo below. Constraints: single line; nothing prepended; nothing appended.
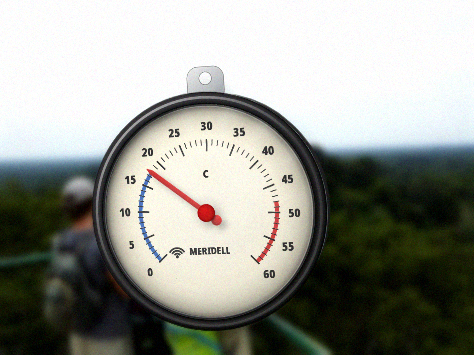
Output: 18°C
